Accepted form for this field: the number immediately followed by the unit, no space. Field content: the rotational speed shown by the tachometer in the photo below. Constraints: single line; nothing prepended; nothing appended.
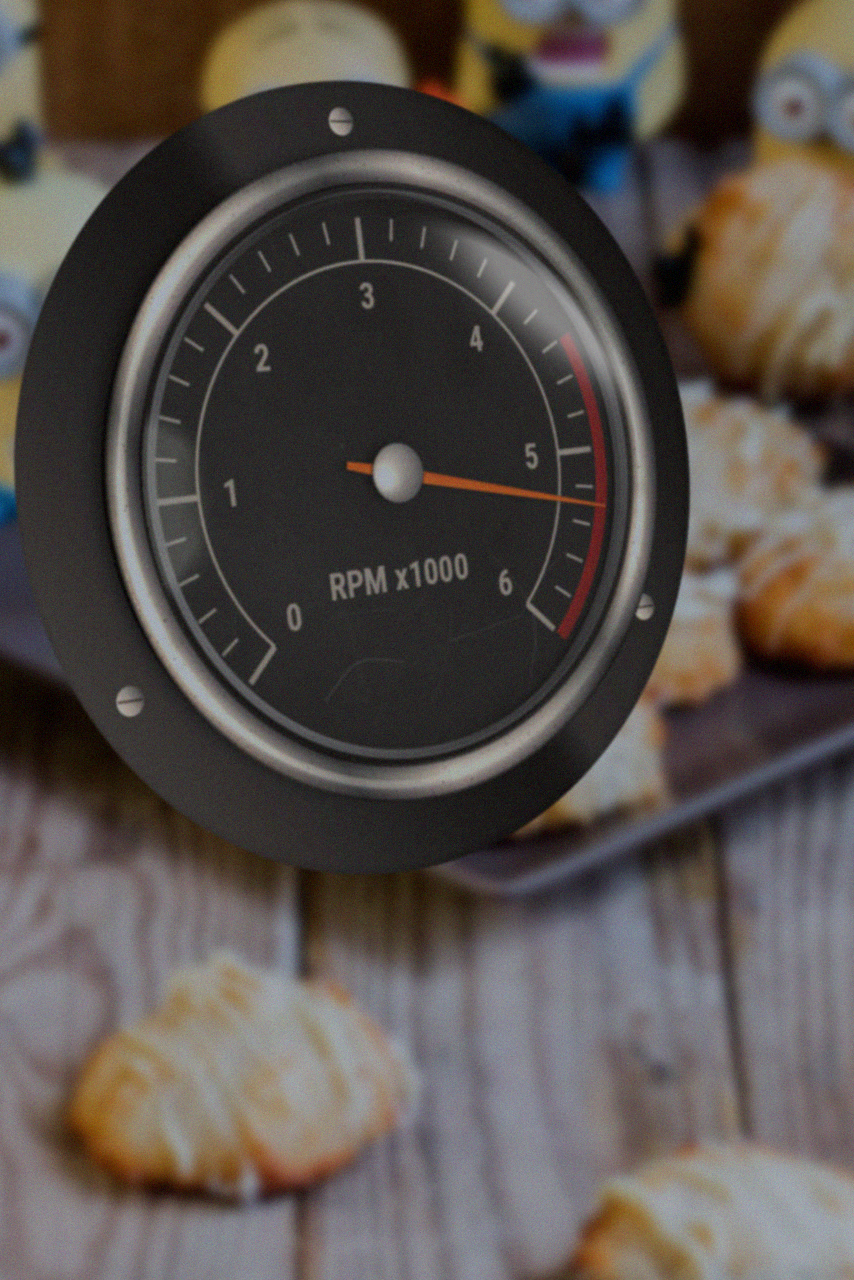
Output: 5300rpm
